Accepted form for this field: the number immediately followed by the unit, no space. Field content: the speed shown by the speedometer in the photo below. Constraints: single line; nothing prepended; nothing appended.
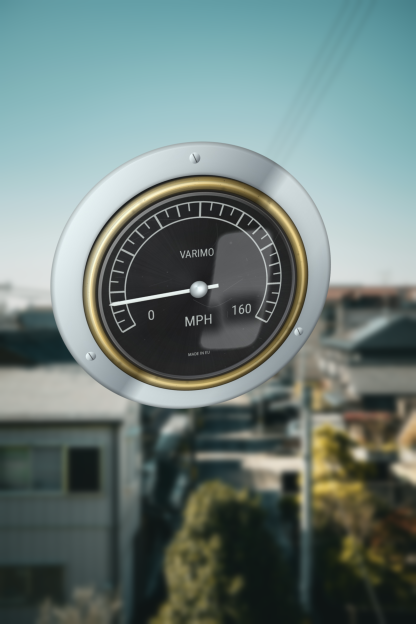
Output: 15mph
